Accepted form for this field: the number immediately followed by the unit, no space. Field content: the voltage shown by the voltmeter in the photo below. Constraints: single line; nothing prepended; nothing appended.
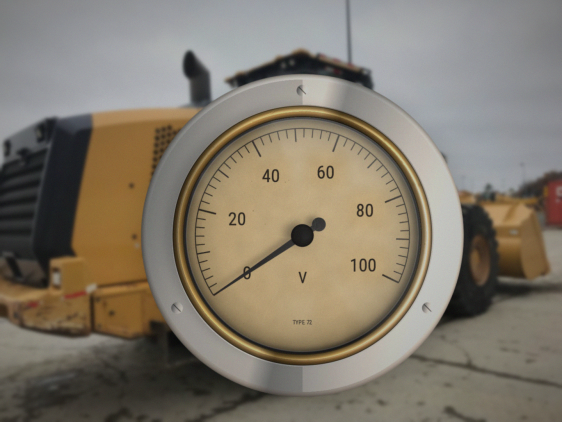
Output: 0V
